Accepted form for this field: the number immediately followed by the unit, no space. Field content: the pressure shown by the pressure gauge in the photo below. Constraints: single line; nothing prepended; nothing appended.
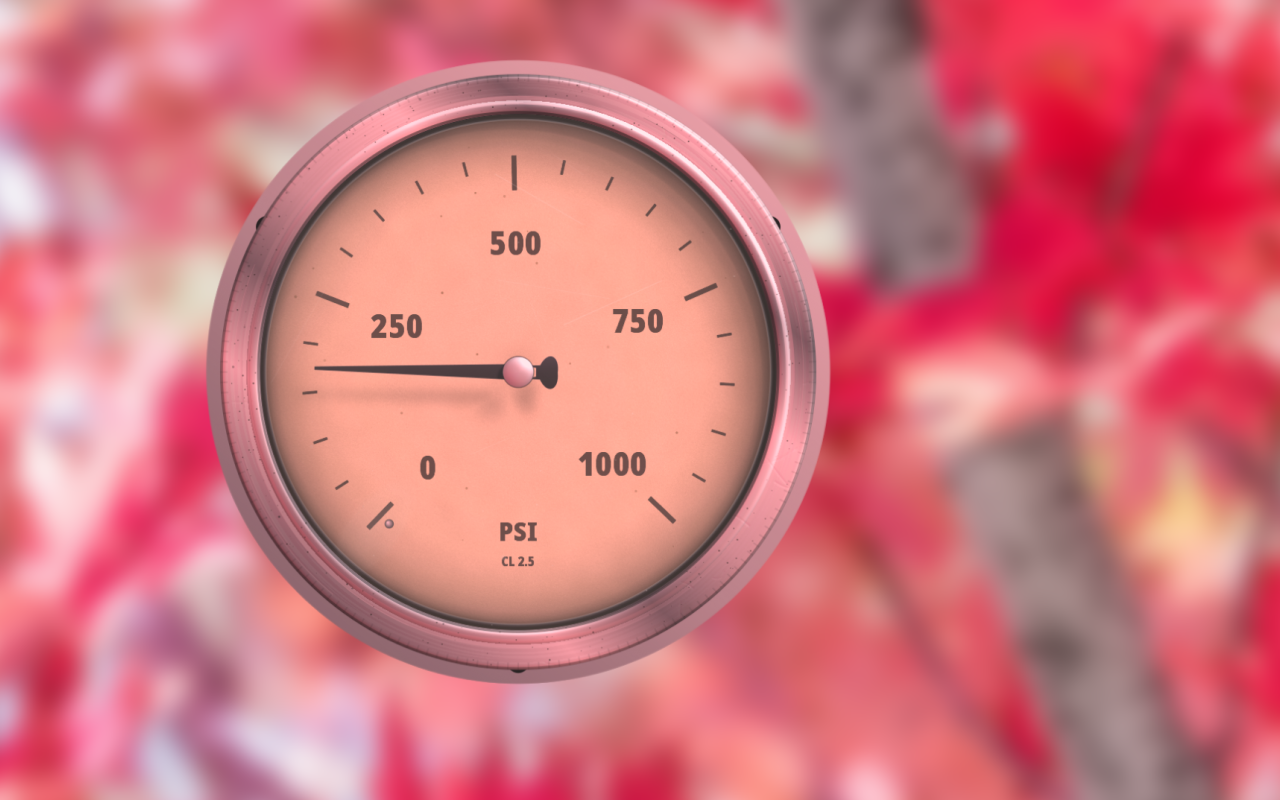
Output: 175psi
